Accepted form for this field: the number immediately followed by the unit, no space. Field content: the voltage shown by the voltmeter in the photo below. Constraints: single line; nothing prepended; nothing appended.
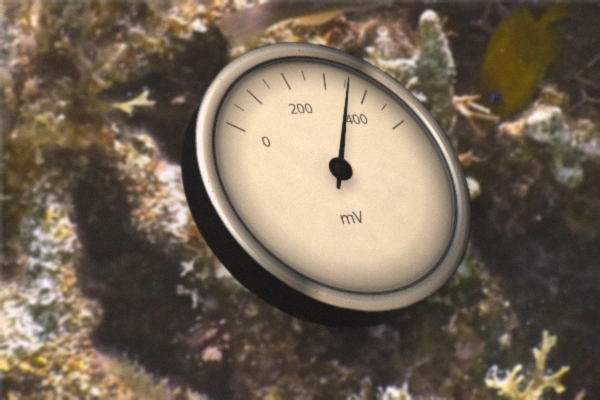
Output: 350mV
